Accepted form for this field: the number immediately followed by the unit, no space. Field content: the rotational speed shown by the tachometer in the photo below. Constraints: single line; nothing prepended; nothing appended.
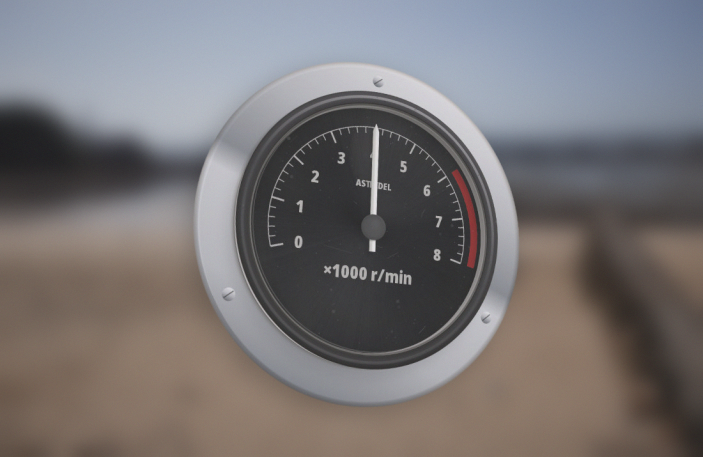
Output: 4000rpm
